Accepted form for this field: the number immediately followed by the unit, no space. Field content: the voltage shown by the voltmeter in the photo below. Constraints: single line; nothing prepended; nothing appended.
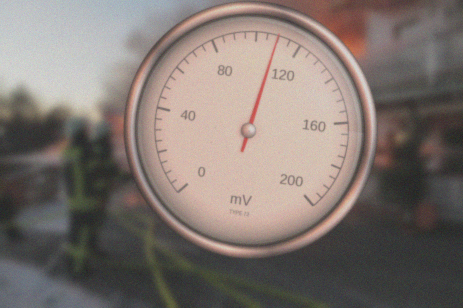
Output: 110mV
